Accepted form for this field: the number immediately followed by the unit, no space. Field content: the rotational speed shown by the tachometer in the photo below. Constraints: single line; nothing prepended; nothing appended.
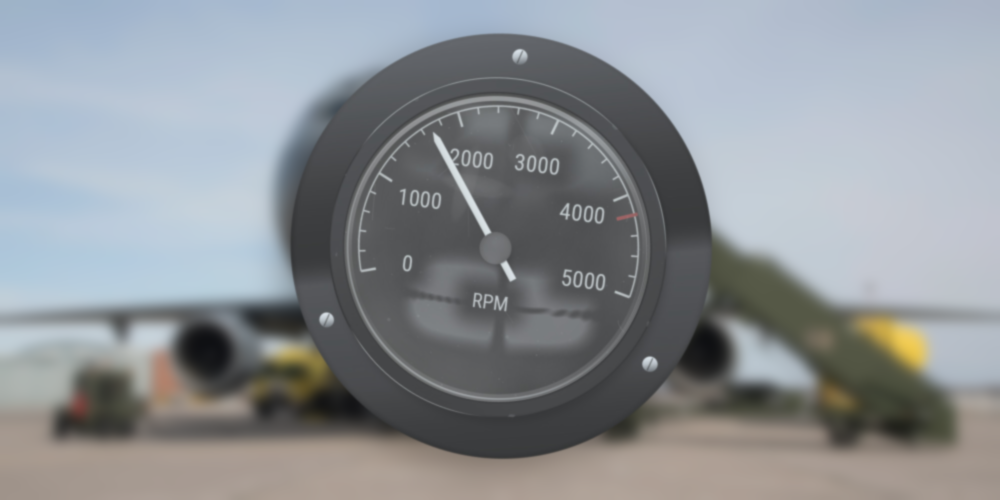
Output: 1700rpm
